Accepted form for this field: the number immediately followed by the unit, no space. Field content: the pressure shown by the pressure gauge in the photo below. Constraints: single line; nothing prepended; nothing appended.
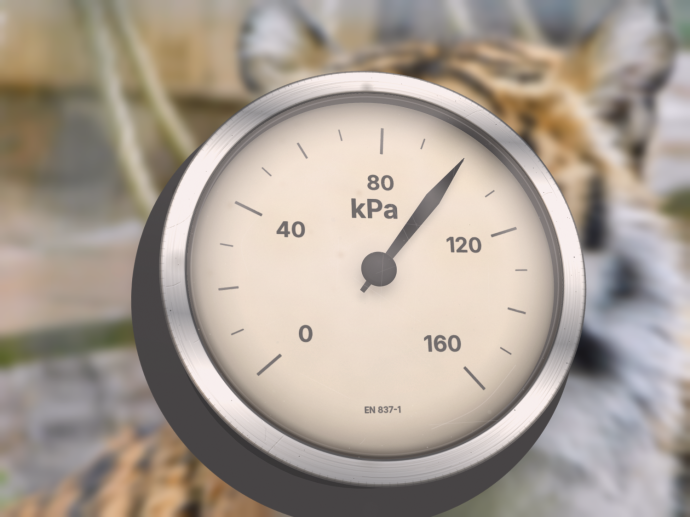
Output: 100kPa
